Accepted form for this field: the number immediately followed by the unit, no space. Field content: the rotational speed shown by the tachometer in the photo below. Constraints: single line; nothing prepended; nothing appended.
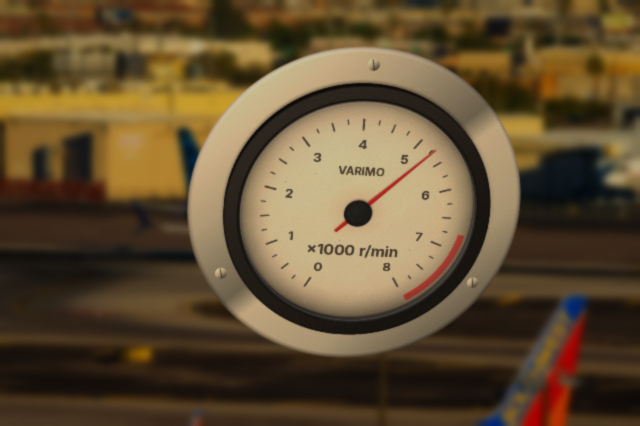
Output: 5250rpm
